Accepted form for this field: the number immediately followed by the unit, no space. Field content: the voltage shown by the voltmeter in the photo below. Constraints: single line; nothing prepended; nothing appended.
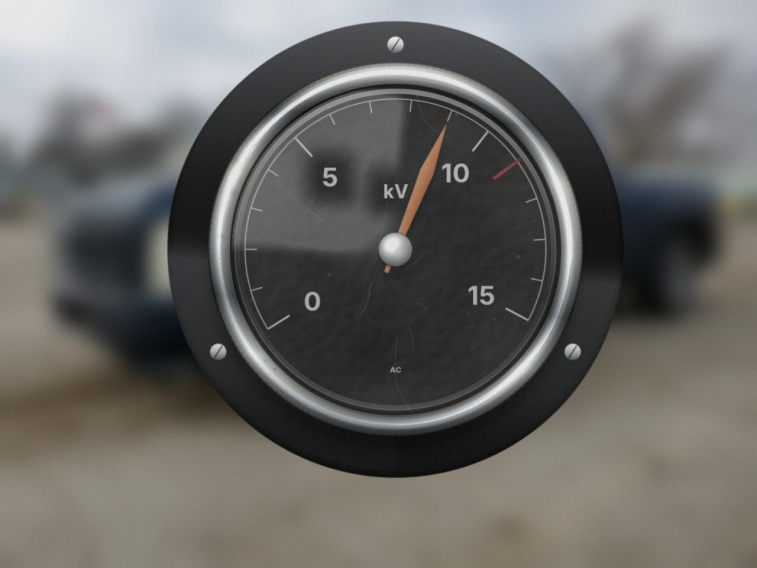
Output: 9kV
